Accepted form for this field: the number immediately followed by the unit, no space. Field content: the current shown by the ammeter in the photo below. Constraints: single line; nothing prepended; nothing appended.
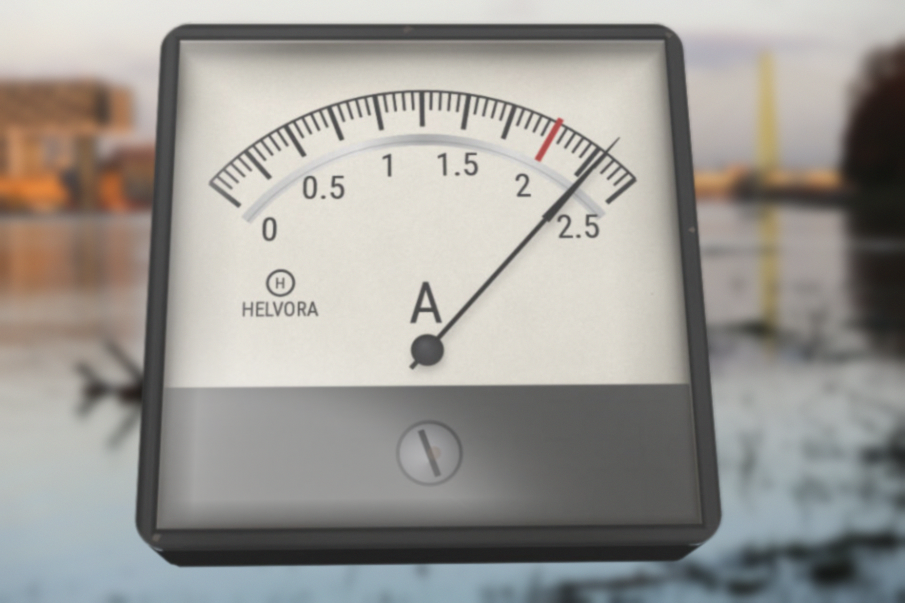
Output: 2.3A
